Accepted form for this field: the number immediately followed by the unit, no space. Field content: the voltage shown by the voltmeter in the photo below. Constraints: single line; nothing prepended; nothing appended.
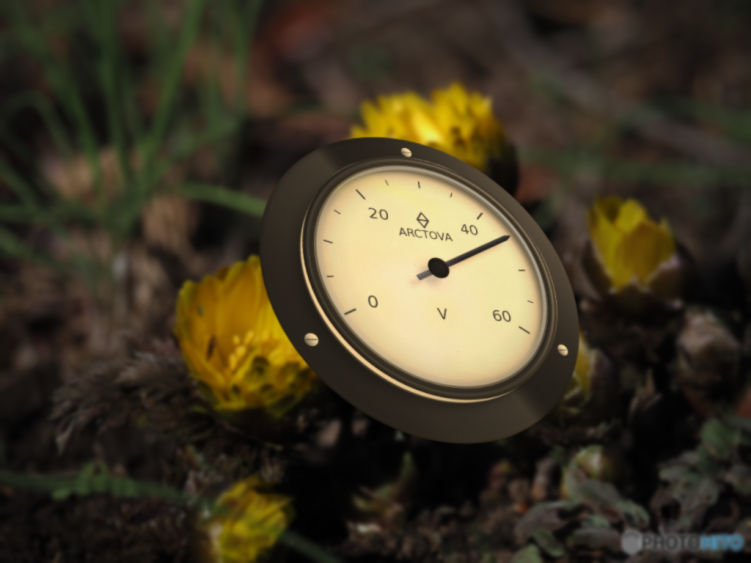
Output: 45V
